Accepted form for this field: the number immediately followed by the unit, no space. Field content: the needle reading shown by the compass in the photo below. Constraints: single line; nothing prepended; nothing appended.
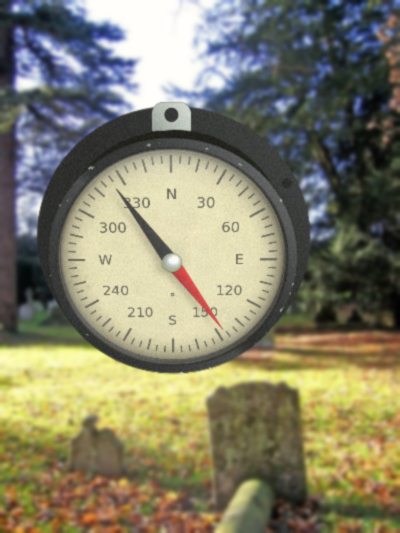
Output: 145°
